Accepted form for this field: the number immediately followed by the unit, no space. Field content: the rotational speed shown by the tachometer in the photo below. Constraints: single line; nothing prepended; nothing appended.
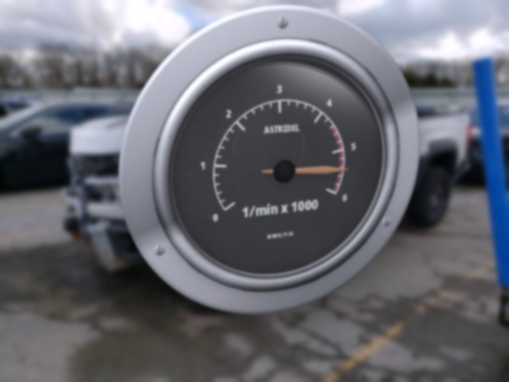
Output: 5400rpm
